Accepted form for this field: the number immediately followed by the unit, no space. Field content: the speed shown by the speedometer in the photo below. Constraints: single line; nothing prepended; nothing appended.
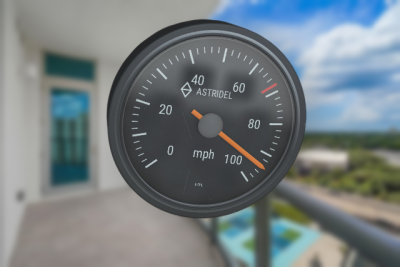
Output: 94mph
